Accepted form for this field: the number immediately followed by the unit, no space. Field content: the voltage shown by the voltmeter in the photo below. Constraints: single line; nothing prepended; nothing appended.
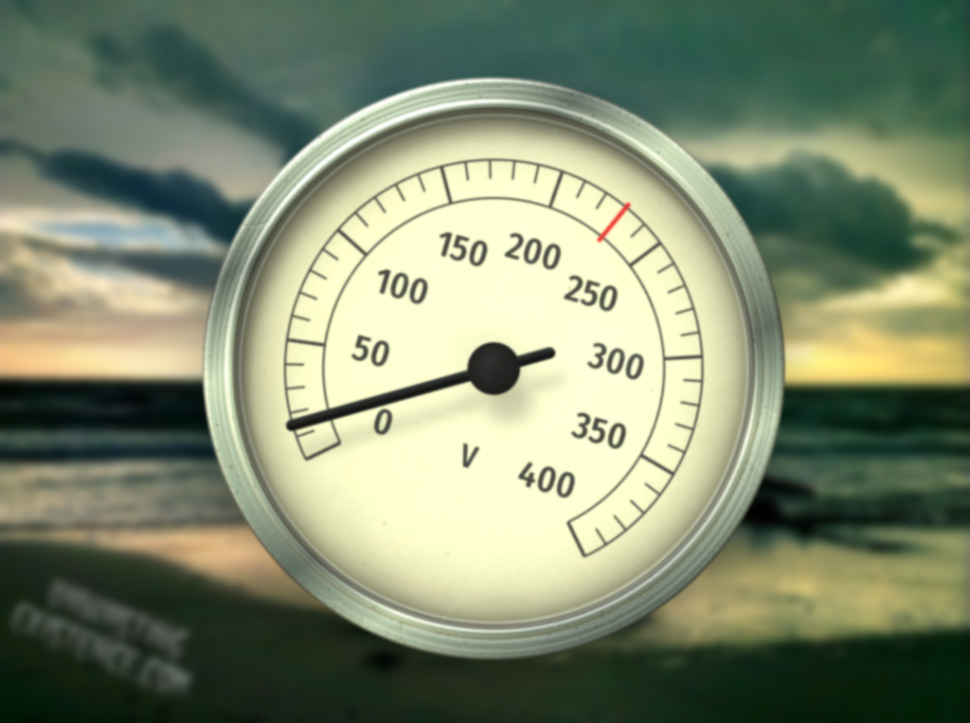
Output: 15V
